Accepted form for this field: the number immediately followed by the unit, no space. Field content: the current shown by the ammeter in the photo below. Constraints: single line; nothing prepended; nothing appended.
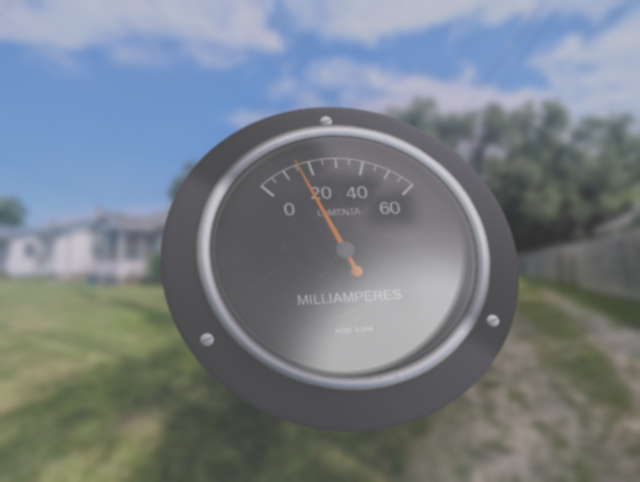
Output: 15mA
